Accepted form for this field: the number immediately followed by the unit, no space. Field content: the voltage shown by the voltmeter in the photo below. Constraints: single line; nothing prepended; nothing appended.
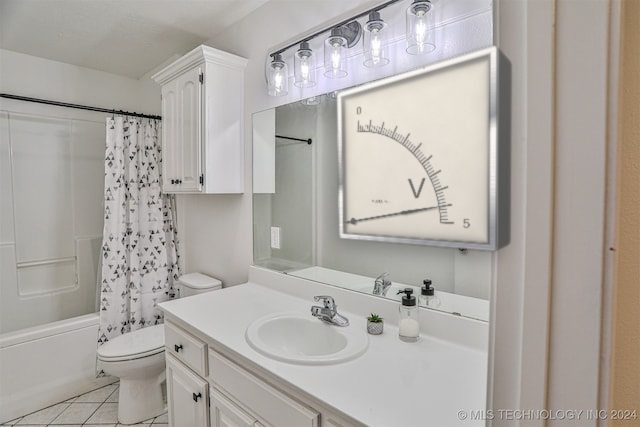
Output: 4.5V
